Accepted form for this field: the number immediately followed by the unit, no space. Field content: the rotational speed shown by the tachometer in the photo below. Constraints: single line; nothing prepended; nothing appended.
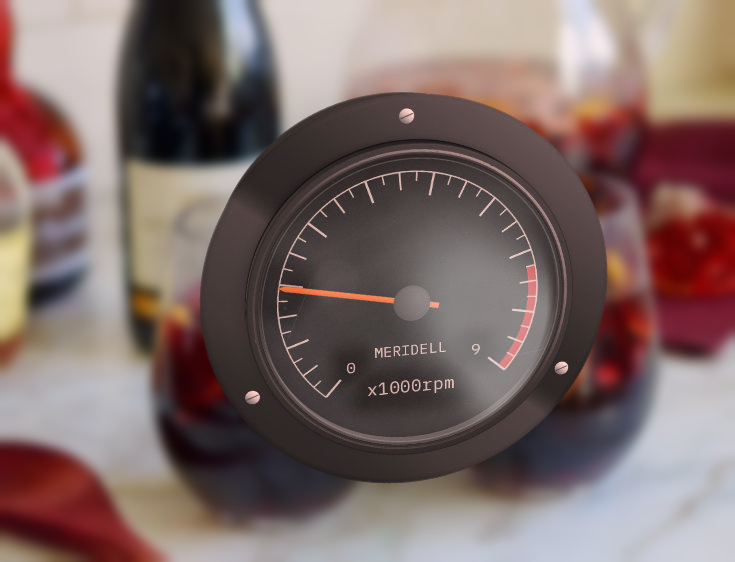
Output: 2000rpm
